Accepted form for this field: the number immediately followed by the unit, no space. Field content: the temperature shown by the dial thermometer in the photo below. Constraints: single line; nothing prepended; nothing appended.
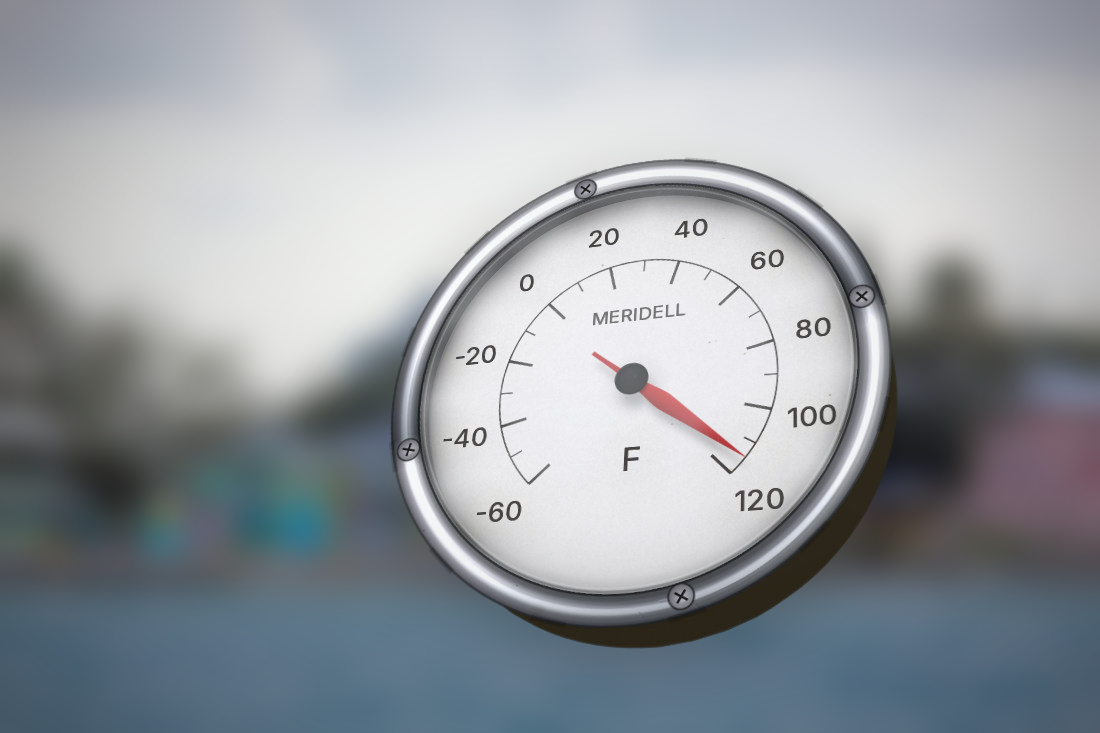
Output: 115°F
